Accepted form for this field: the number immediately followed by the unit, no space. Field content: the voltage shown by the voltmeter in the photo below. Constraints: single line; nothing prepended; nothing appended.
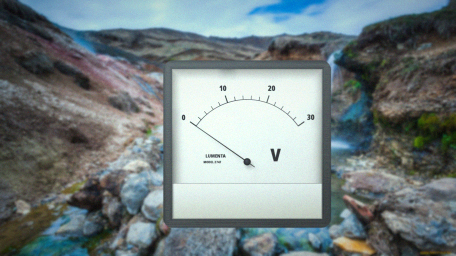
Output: 0V
